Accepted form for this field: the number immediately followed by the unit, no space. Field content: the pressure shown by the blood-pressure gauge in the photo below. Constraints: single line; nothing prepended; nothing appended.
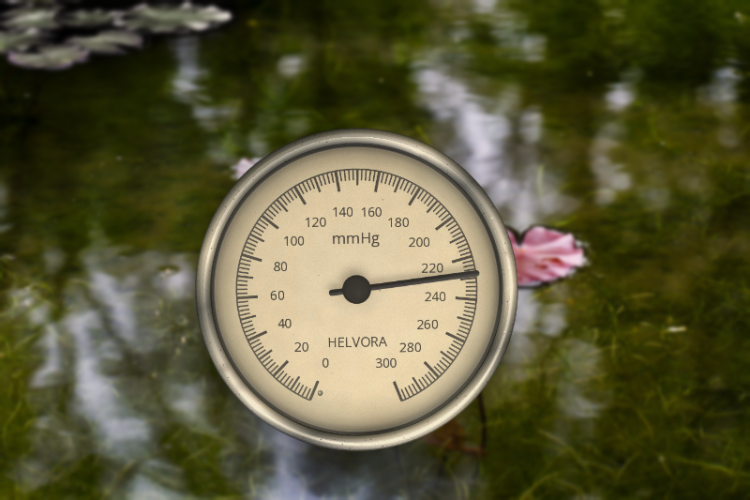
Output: 228mmHg
